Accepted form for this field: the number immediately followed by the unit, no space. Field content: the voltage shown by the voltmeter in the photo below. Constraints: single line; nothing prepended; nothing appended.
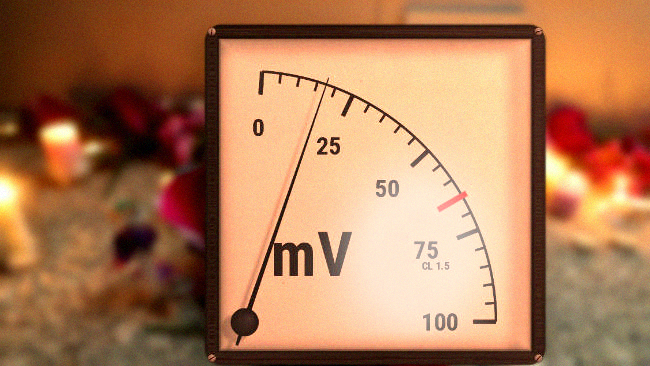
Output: 17.5mV
